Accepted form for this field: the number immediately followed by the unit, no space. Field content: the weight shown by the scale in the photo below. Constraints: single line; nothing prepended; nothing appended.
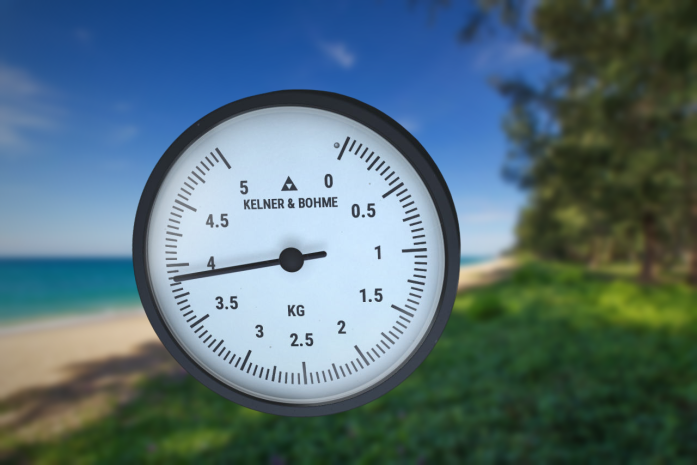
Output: 3.9kg
